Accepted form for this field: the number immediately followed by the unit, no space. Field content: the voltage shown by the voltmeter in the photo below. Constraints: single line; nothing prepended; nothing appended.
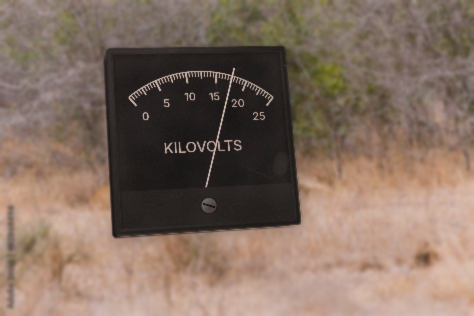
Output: 17.5kV
